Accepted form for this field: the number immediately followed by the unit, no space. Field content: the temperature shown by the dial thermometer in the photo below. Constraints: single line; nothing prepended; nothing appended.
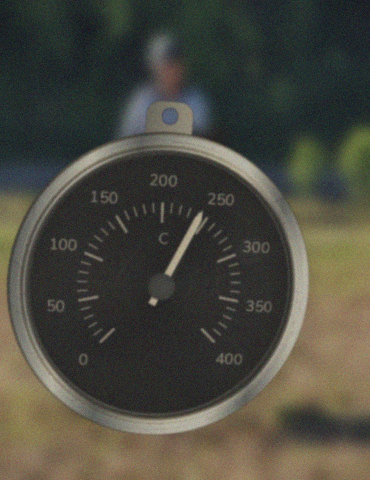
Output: 240°C
